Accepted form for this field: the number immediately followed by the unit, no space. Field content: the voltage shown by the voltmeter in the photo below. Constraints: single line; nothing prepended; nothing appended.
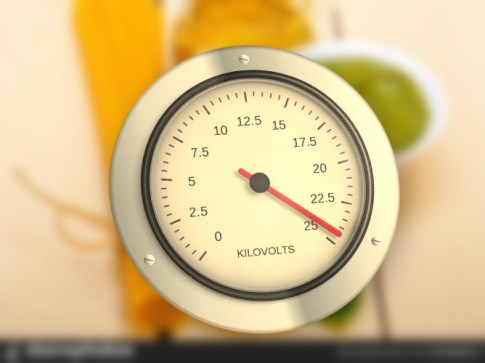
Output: 24.5kV
